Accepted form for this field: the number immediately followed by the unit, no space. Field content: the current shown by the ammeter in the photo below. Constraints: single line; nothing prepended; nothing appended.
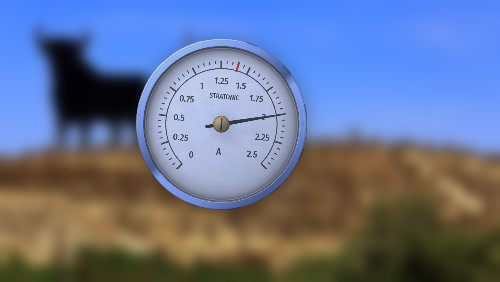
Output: 2A
